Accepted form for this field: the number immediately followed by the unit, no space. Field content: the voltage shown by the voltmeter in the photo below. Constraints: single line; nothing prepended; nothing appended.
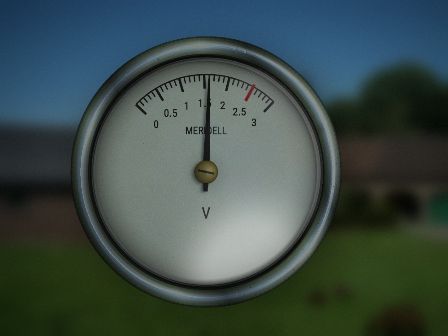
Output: 1.6V
